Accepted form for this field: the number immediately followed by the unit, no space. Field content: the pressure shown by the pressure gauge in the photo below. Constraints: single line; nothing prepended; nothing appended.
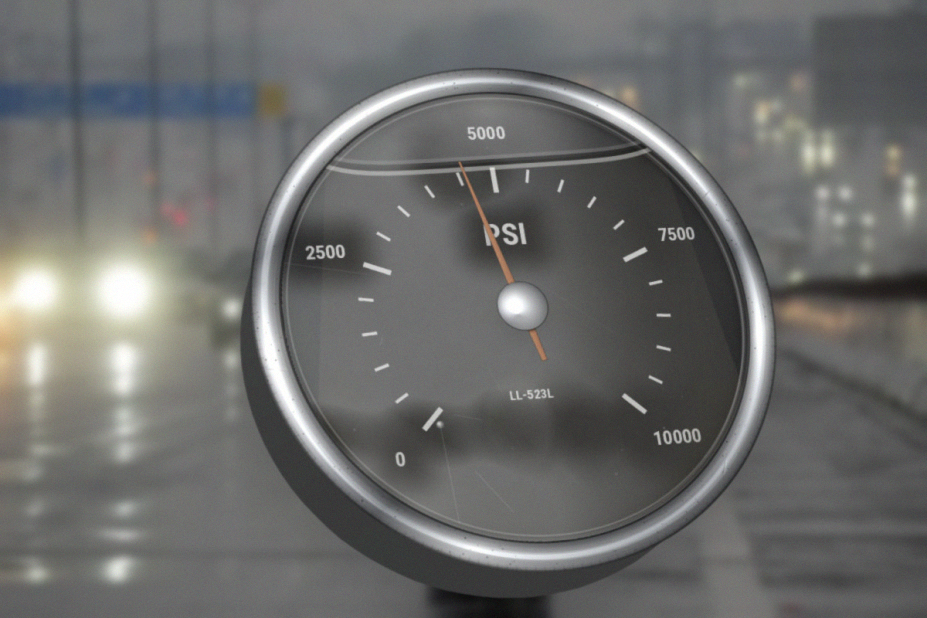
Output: 4500psi
